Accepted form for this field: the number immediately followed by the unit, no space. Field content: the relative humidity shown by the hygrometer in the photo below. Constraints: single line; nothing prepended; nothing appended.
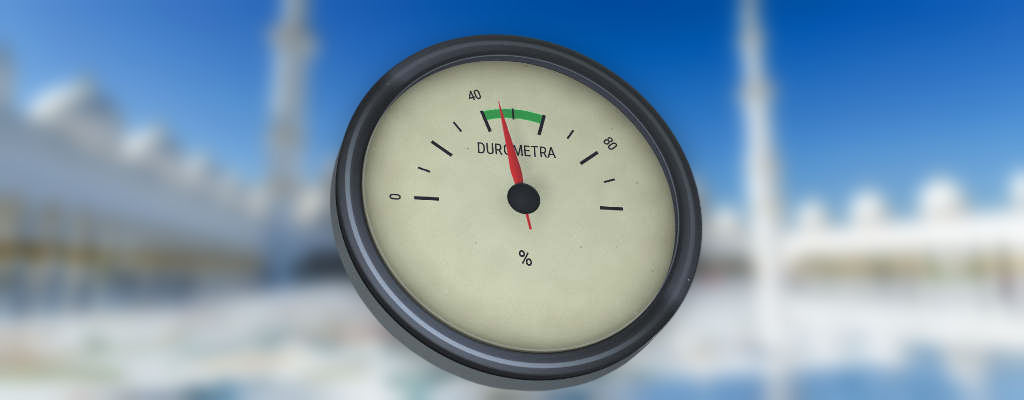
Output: 45%
